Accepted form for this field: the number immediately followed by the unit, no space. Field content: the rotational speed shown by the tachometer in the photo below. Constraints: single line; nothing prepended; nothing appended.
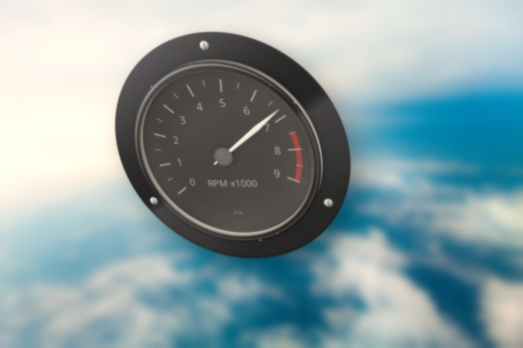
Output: 6750rpm
